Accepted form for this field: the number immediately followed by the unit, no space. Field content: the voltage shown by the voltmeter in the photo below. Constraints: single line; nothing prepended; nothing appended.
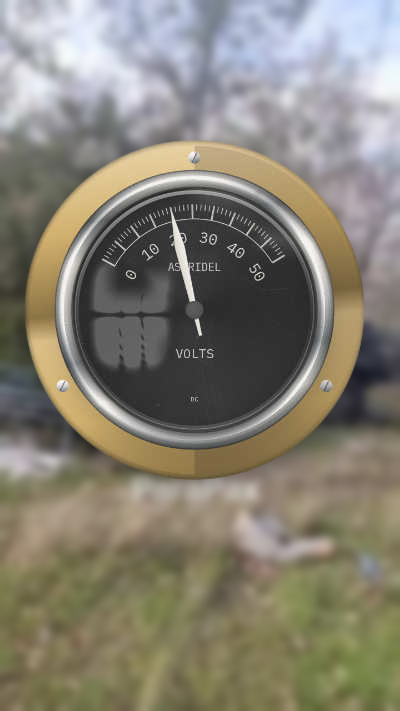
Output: 20V
